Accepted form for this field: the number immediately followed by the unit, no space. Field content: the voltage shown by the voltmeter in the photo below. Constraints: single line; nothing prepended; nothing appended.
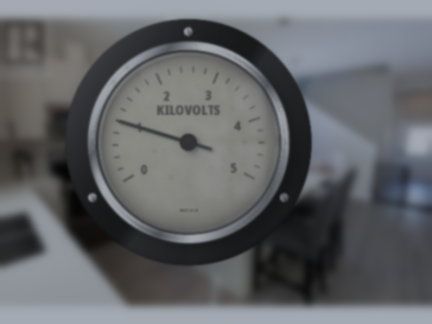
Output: 1kV
